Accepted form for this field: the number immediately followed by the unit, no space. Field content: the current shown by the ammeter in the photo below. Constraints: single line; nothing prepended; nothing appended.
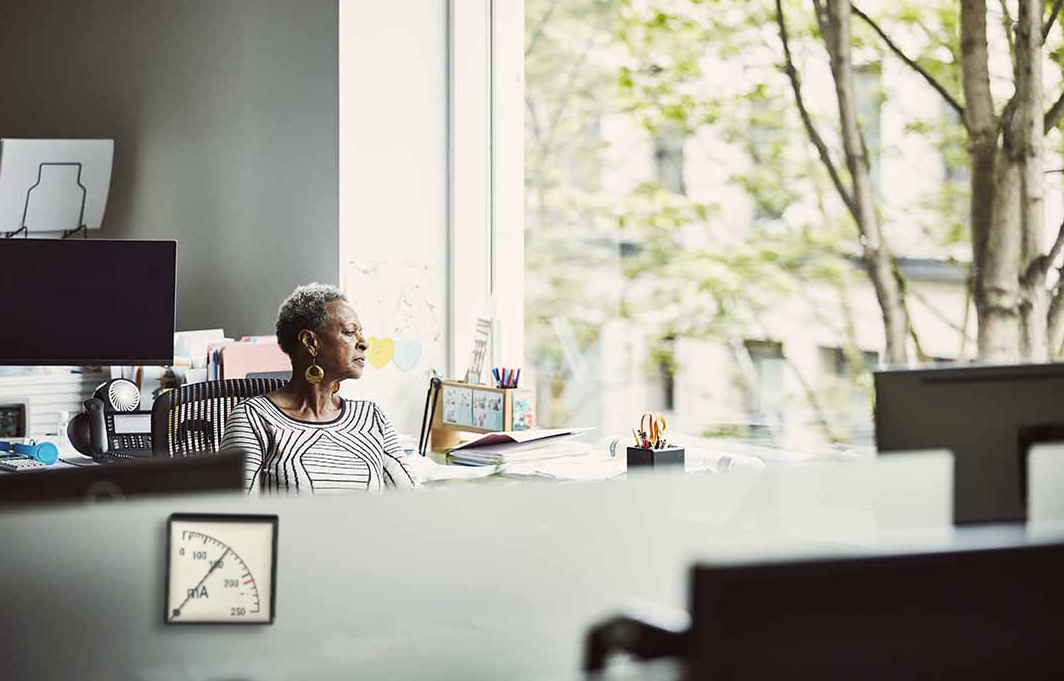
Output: 150mA
